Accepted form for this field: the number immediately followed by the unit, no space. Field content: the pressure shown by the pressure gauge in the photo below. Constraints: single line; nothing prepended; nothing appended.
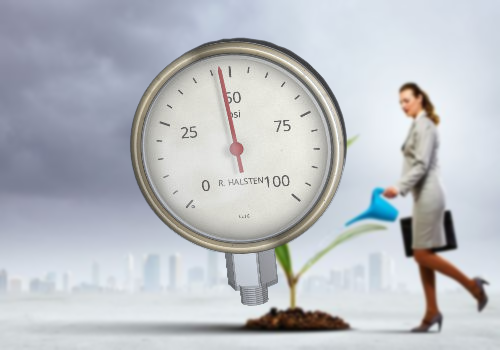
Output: 47.5psi
